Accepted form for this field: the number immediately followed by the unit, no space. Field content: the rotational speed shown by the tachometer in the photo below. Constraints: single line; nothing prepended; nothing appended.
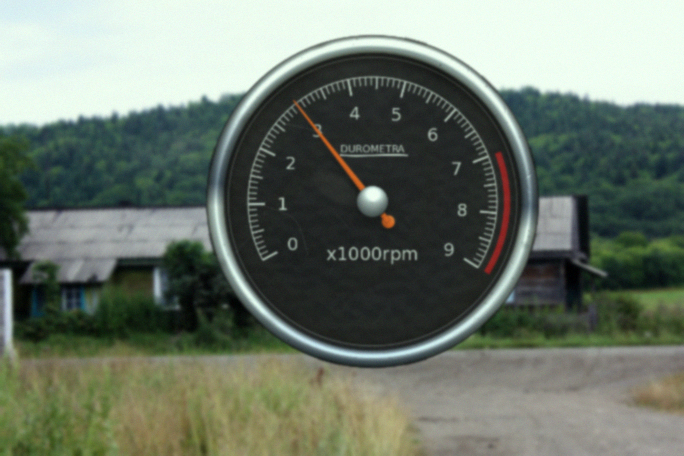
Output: 3000rpm
